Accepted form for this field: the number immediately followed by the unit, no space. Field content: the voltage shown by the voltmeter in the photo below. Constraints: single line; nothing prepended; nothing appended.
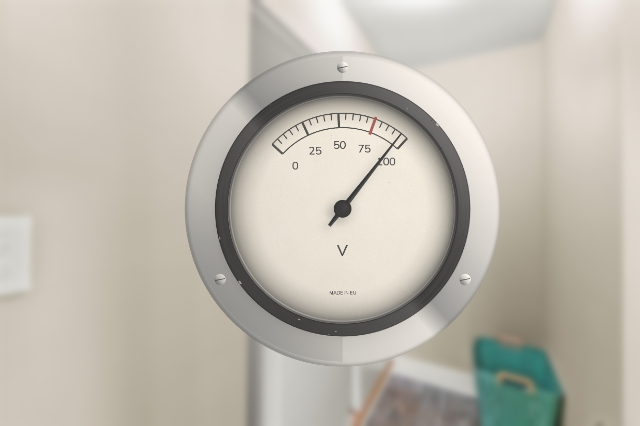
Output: 95V
